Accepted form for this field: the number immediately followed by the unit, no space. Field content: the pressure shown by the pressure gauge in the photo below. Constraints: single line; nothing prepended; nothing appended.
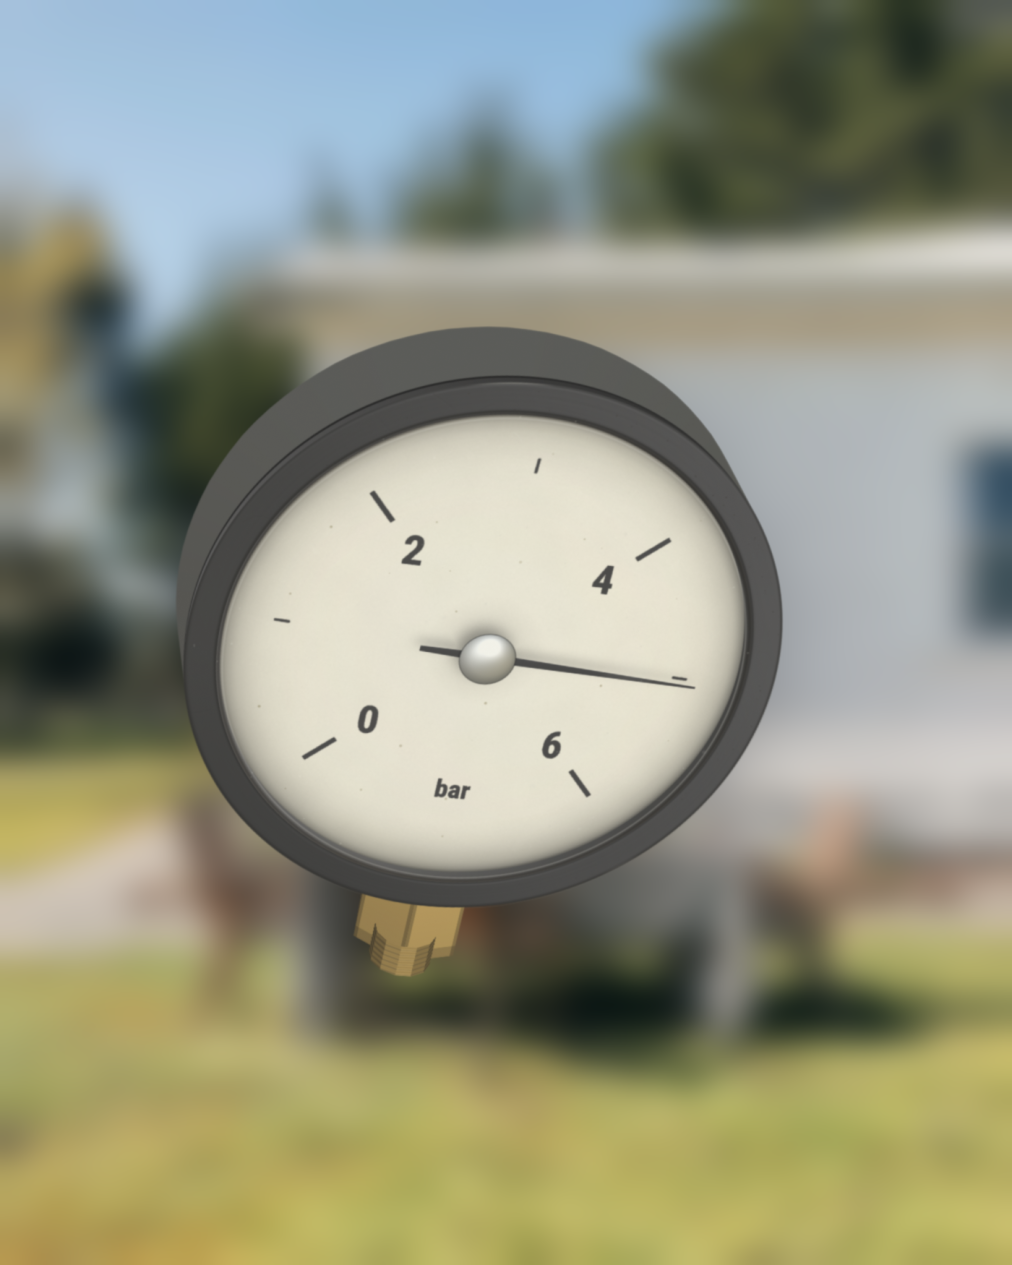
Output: 5bar
